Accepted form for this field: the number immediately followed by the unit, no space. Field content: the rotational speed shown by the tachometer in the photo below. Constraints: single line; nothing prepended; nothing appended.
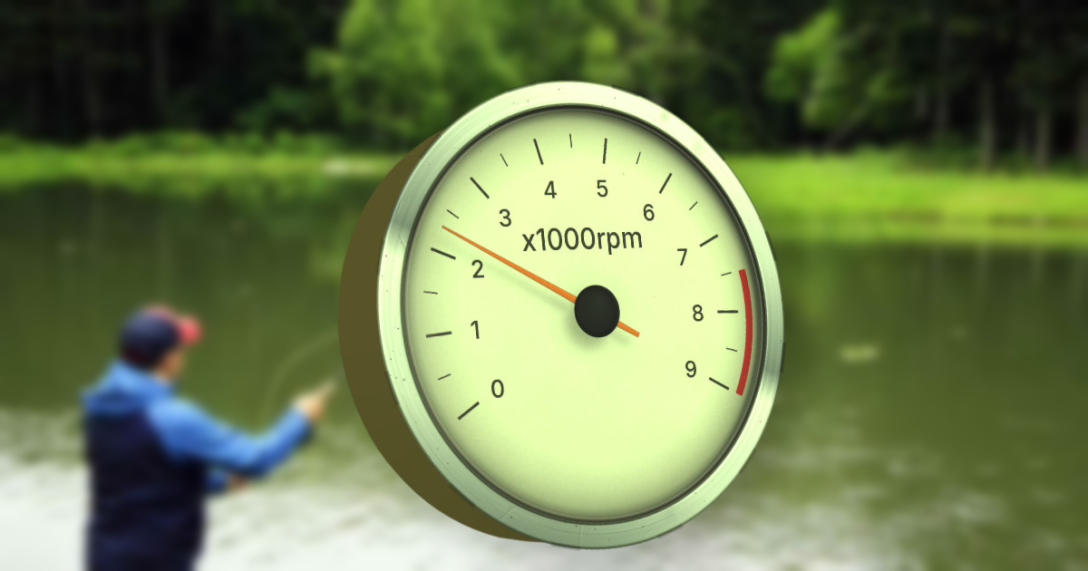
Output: 2250rpm
